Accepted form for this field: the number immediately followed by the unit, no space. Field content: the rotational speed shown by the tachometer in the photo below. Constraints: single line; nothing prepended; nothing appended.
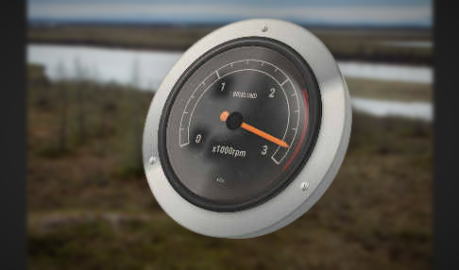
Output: 2800rpm
